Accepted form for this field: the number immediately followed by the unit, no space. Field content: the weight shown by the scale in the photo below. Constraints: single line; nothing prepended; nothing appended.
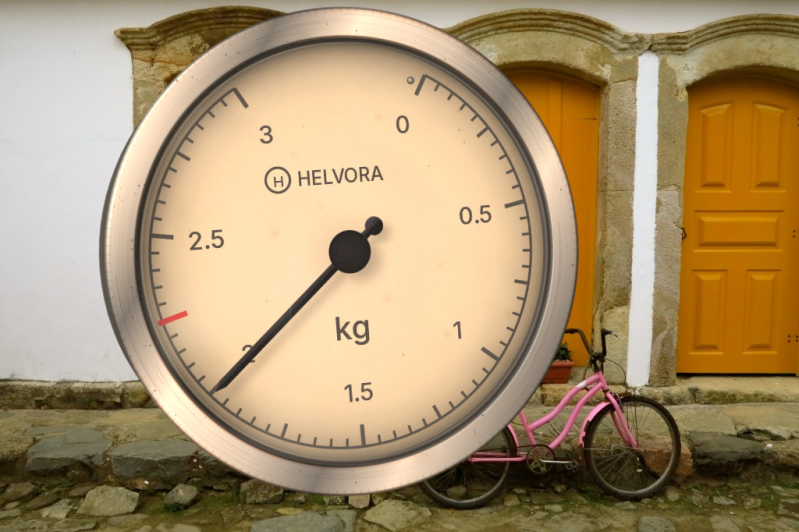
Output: 2kg
